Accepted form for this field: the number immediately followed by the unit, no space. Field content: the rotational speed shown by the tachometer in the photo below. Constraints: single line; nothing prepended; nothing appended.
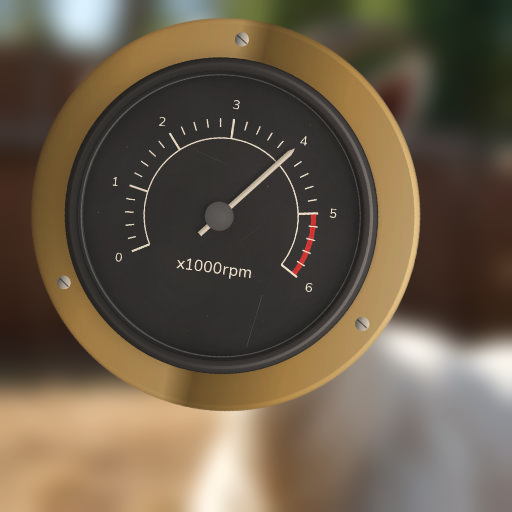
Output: 4000rpm
